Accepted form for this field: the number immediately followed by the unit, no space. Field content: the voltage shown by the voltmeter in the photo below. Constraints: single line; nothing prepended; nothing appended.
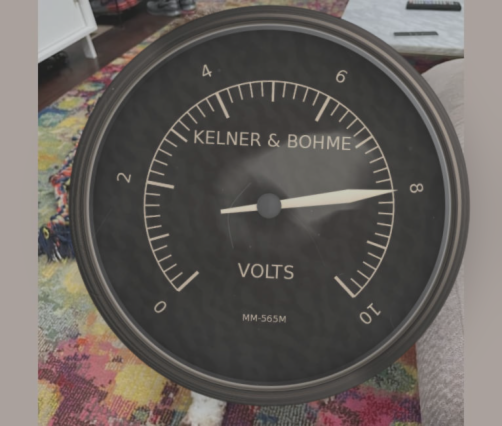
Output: 8V
